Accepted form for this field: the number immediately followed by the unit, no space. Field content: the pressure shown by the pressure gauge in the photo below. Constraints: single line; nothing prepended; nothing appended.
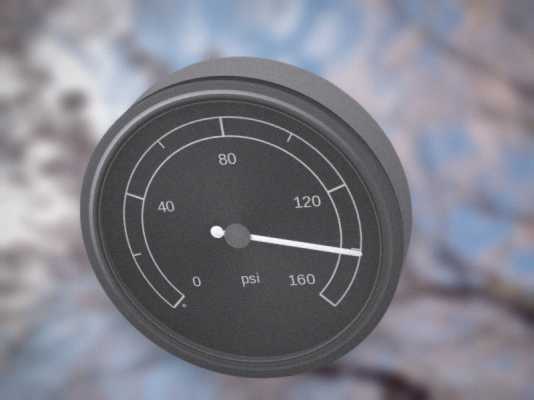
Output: 140psi
